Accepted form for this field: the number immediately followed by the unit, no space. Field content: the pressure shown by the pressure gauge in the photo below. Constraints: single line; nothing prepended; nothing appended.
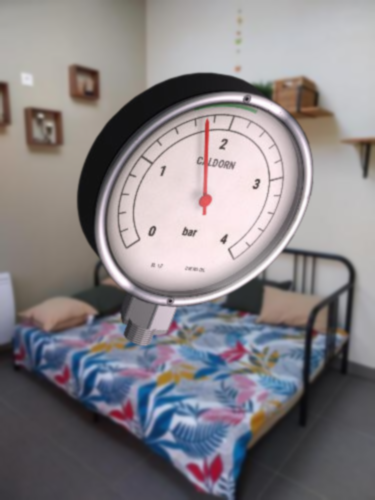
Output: 1.7bar
